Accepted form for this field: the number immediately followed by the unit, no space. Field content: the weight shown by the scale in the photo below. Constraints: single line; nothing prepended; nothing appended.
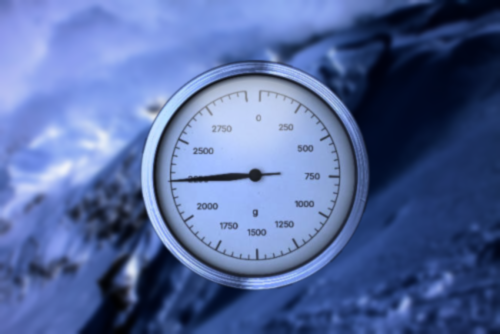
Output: 2250g
